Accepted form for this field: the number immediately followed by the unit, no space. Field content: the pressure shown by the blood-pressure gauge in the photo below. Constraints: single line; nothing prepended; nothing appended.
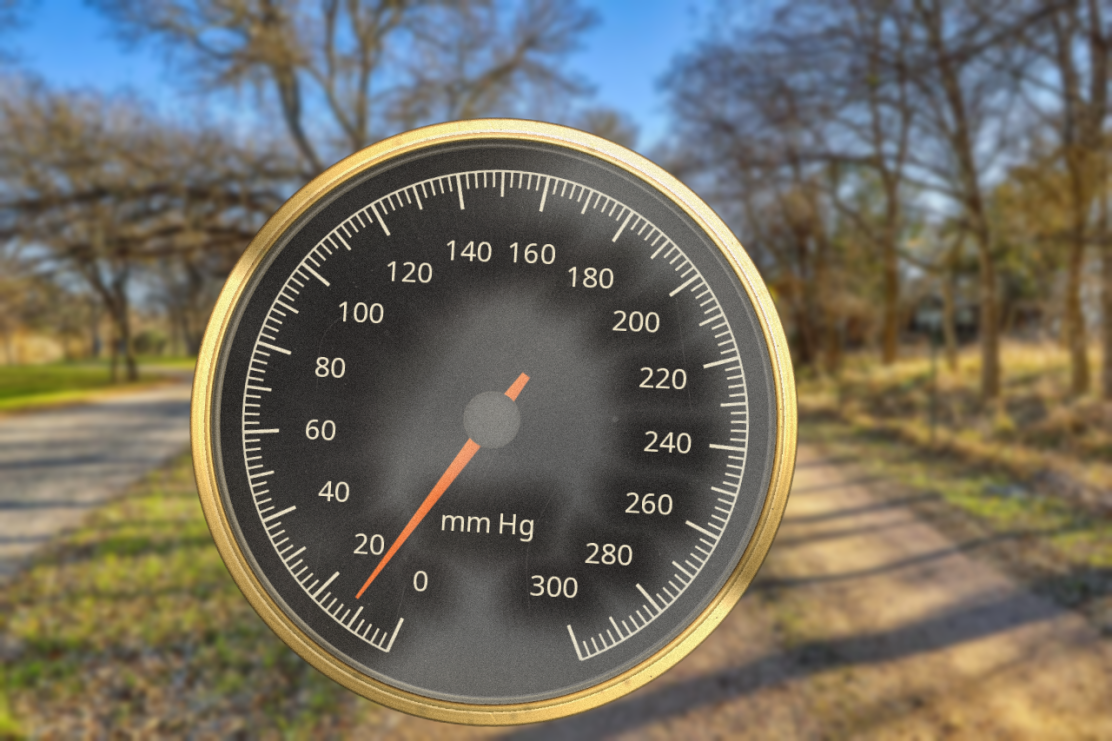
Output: 12mmHg
